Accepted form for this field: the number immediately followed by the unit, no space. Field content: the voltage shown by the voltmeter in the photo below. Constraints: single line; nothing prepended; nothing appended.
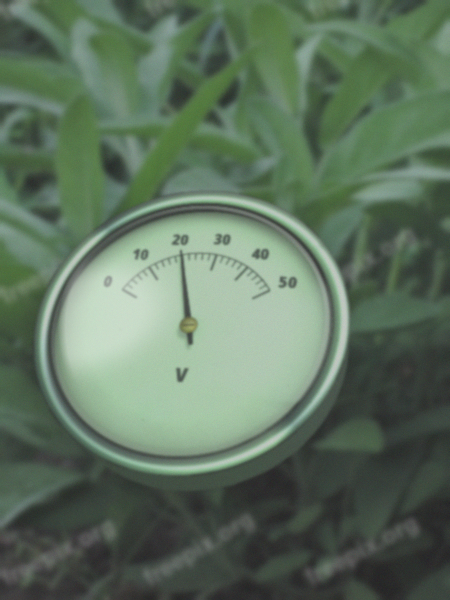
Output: 20V
